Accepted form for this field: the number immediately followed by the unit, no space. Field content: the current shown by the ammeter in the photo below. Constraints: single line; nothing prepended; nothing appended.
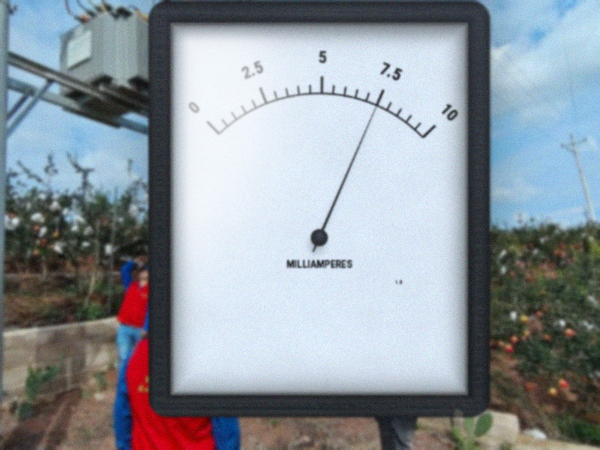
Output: 7.5mA
